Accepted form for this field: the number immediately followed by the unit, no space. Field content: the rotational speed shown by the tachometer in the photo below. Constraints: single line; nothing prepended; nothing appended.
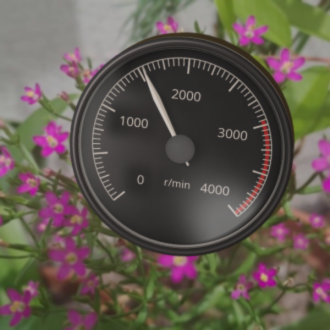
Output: 1550rpm
